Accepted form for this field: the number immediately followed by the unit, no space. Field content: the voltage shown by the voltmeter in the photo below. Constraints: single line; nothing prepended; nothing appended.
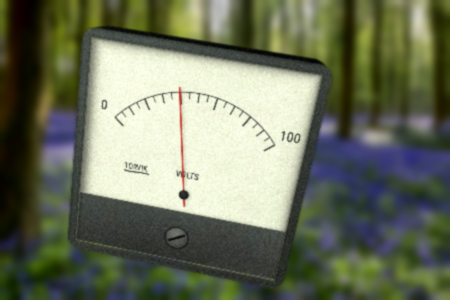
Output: 40V
